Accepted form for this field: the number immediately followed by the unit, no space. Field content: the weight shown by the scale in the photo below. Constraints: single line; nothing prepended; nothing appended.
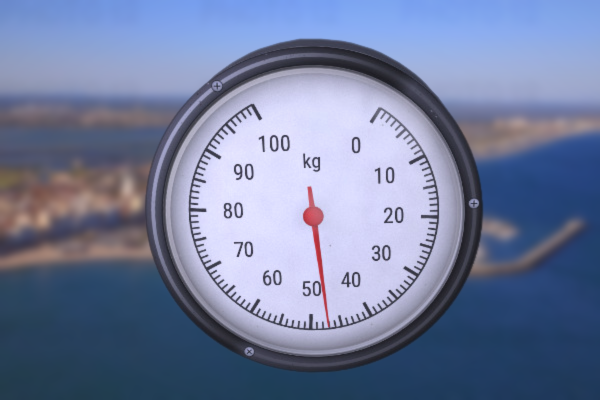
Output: 47kg
